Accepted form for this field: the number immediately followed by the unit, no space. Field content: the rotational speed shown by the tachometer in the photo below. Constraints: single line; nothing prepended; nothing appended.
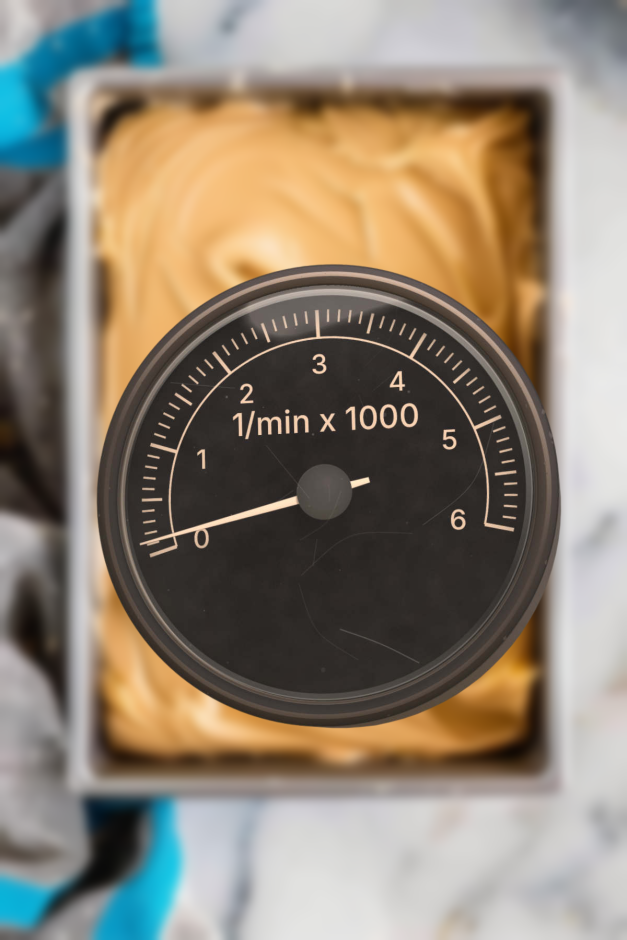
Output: 100rpm
